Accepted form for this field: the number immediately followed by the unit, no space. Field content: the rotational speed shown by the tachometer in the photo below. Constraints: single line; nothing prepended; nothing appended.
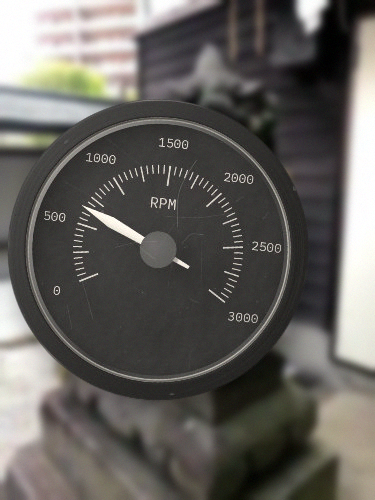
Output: 650rpm
